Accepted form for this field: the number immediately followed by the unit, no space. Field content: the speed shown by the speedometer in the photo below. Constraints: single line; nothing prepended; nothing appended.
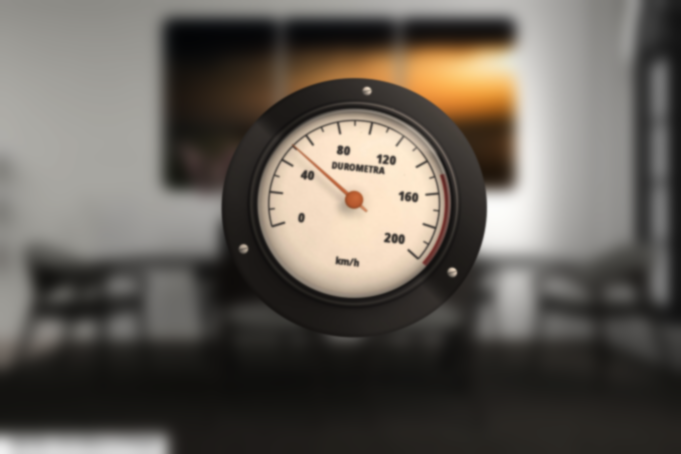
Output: 50km/h
